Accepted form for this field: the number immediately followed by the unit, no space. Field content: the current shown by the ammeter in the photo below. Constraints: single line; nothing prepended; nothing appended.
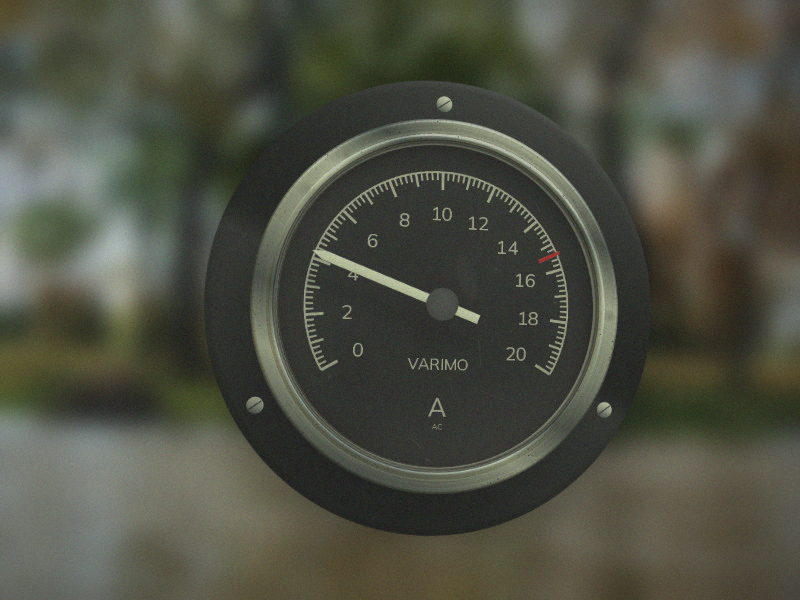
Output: 4.2A
